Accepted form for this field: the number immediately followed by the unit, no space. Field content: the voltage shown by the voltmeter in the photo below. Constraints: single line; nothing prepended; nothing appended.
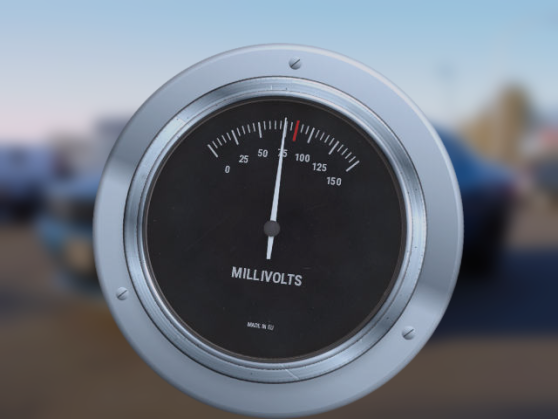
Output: 75mV
